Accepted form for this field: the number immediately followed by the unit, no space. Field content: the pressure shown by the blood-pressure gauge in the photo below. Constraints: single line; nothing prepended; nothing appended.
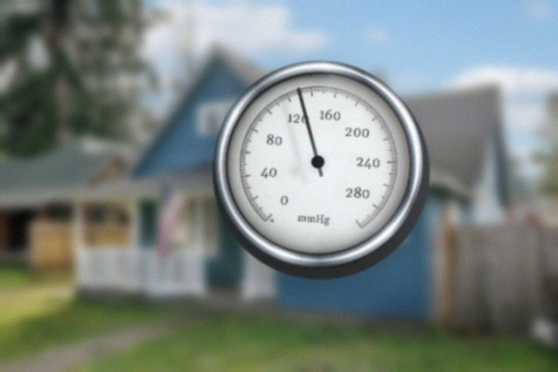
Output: 130mmHg
